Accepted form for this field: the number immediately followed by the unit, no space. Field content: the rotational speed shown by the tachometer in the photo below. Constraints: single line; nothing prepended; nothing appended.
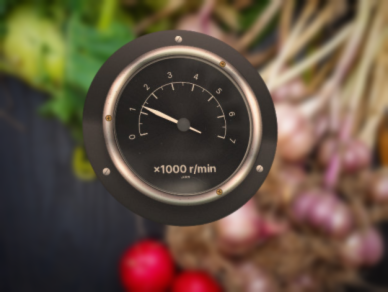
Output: 1250rpm
